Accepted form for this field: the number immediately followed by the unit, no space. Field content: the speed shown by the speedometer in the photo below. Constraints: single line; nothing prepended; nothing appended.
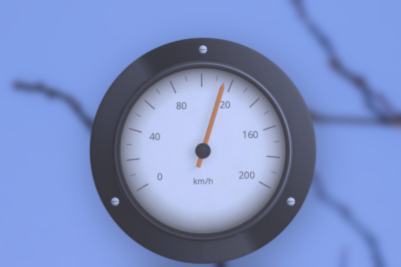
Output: 115km/h
